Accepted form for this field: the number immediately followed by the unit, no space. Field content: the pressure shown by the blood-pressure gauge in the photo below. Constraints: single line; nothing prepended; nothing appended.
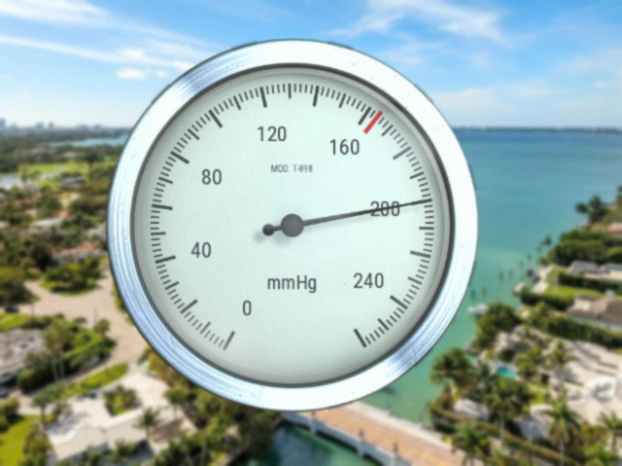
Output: 200mmHg
